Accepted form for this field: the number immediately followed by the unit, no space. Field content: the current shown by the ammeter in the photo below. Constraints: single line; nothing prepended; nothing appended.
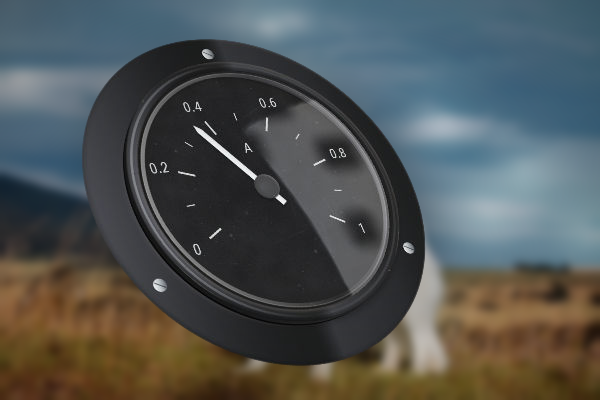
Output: 0.35A
